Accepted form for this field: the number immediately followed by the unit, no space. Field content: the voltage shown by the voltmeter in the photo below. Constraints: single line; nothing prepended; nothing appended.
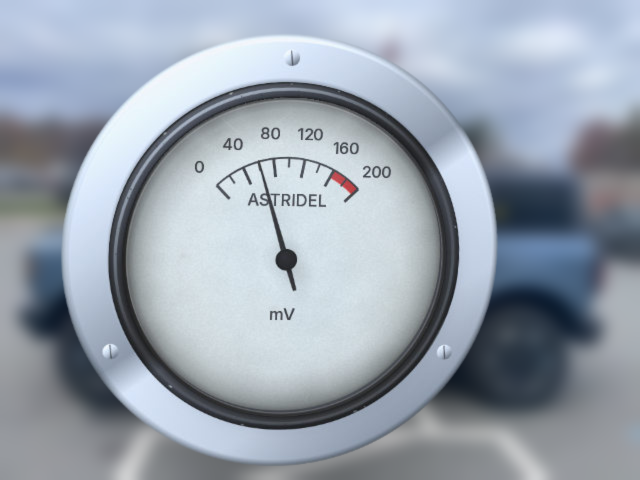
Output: 60mV
